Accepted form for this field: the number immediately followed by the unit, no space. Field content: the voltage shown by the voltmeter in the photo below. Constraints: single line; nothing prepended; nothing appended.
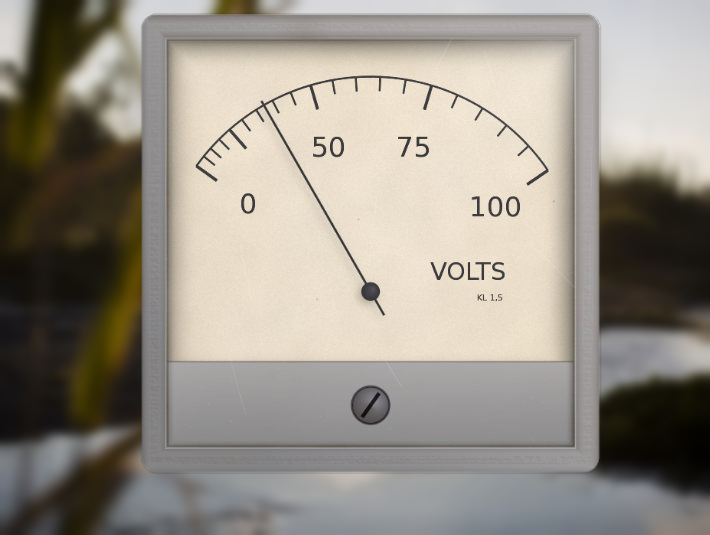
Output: 37.5V
